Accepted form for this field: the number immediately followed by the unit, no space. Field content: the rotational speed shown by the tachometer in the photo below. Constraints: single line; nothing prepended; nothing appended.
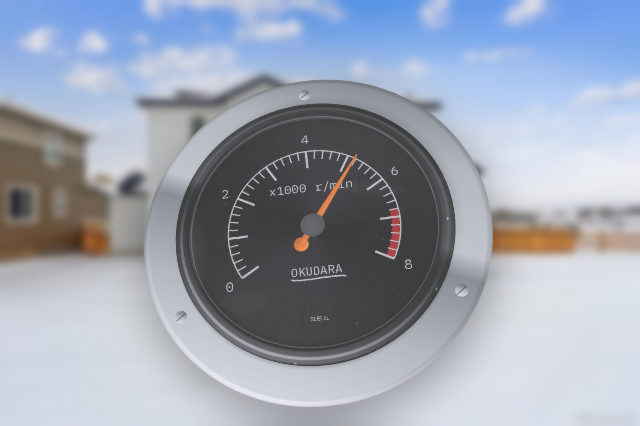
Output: 5200rpm
